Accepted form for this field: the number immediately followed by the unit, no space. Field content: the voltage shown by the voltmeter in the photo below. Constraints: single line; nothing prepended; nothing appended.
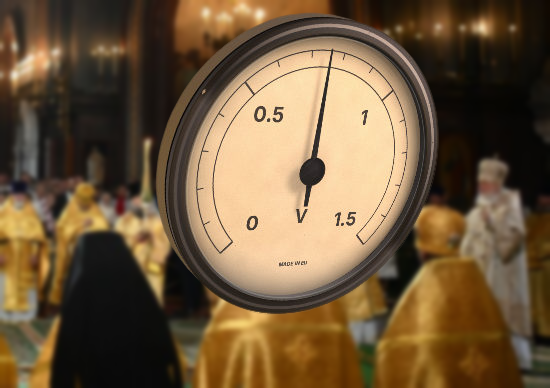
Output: 0.75V
